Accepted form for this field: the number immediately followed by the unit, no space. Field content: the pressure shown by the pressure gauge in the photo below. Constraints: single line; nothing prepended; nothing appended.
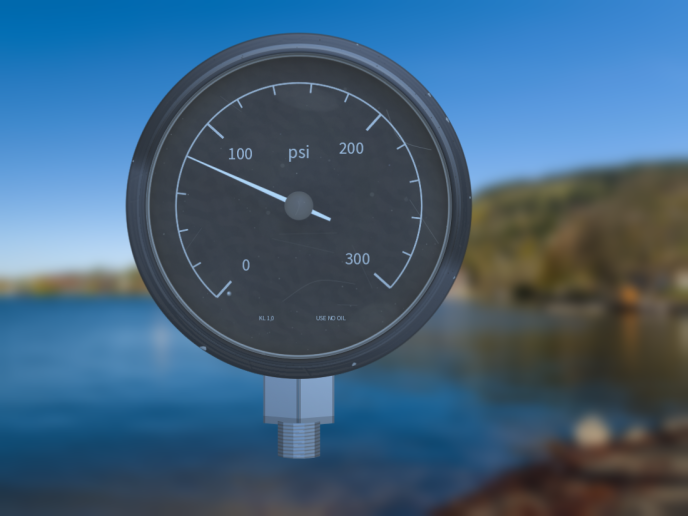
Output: 80psi
